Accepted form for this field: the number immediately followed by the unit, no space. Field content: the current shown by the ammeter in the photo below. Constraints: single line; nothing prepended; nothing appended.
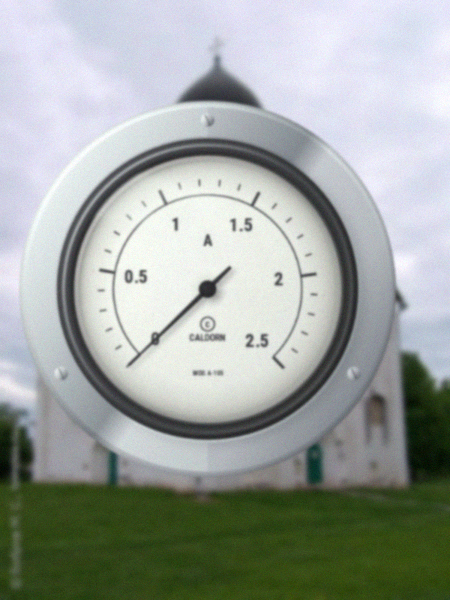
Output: 0A
